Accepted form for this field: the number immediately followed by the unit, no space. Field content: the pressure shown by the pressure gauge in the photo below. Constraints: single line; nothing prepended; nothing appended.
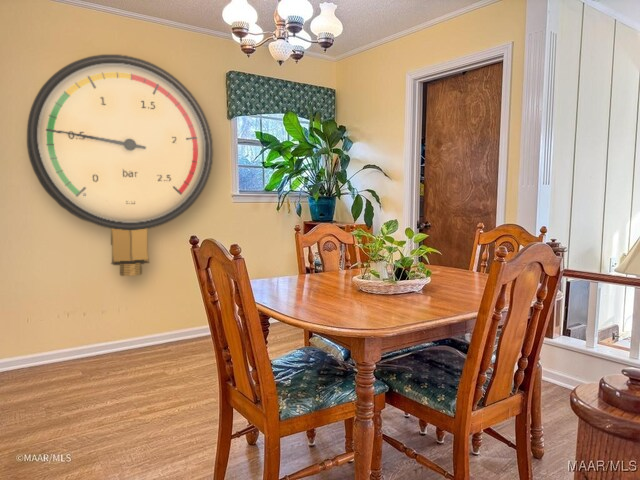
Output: 0.5bar
